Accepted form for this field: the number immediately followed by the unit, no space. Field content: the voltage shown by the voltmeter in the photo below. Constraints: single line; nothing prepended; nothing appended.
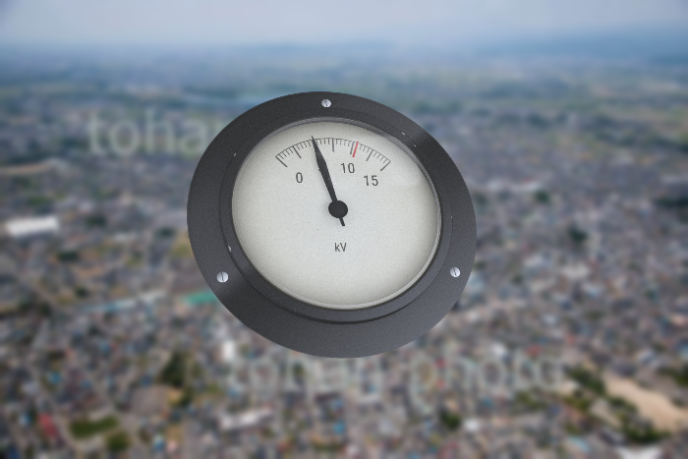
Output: 5kV
